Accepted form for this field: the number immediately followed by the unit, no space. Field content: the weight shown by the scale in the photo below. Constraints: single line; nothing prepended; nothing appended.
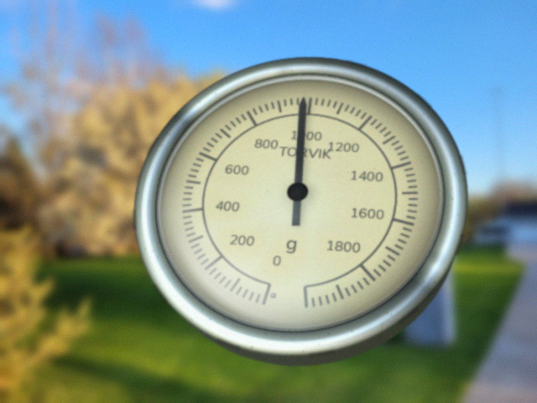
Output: 980g
